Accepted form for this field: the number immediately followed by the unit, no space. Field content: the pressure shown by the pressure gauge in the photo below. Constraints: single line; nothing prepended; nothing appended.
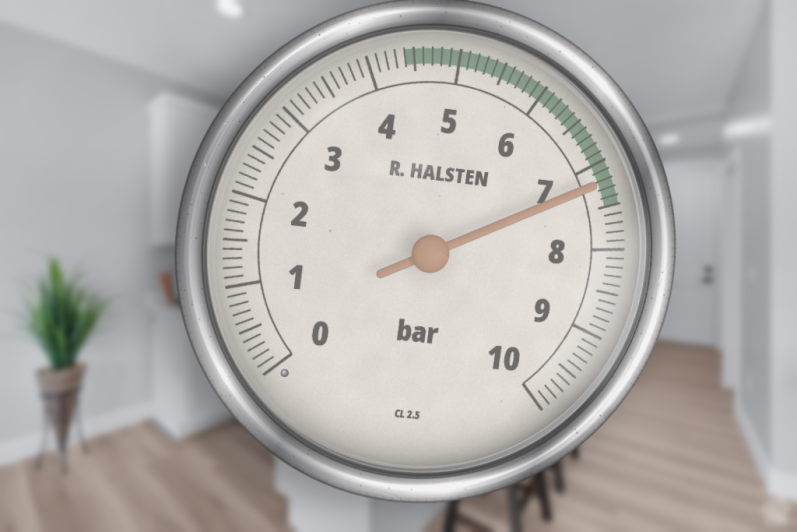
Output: 7.2bar
